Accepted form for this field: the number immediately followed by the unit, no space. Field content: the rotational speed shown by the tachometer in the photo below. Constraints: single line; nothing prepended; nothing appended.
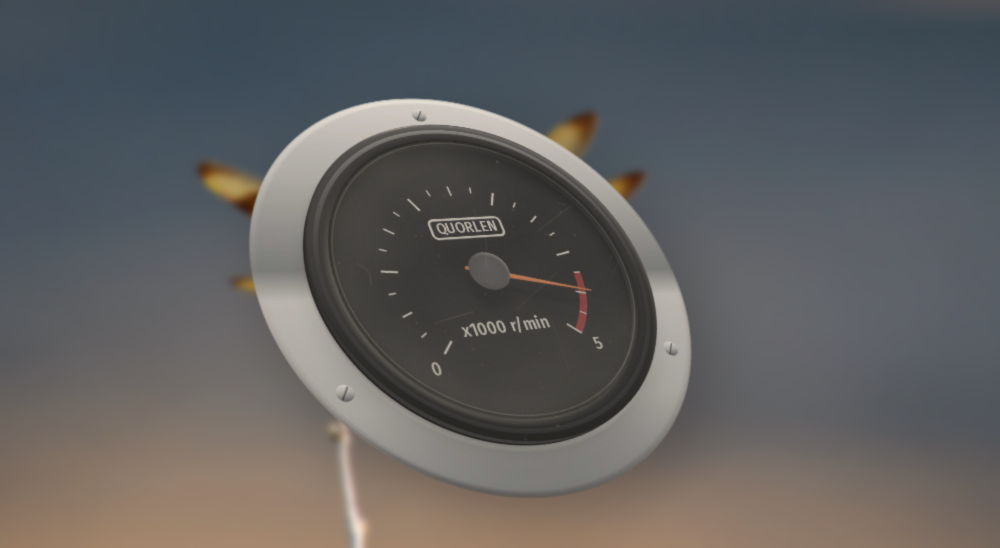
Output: 4500rpm
